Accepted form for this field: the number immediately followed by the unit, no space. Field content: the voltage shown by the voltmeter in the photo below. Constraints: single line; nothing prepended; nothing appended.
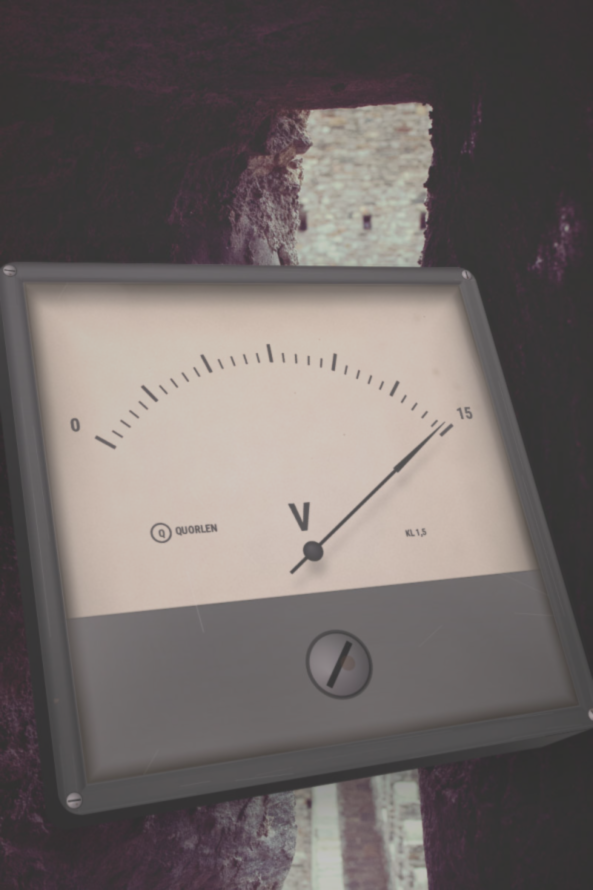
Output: 14.75V
